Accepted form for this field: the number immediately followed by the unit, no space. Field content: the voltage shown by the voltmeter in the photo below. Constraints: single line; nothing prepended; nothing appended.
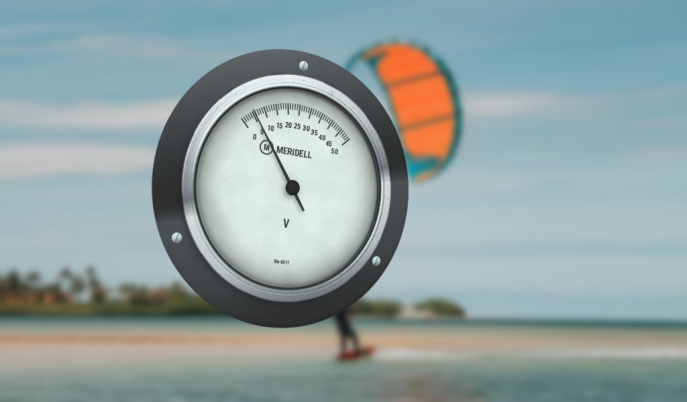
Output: 5V
